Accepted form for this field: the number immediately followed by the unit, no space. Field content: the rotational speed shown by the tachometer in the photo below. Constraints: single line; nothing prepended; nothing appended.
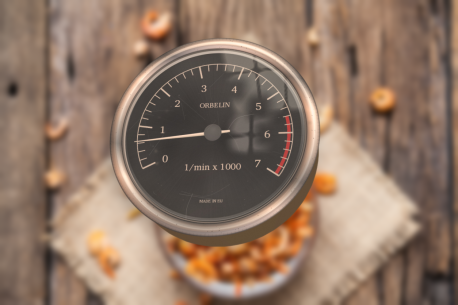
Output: 600rpm
